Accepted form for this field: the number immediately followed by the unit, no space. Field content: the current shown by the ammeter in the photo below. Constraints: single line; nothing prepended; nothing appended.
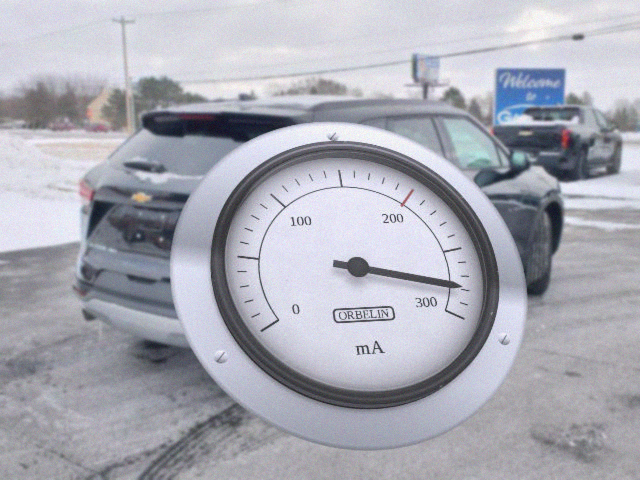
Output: 280mA
